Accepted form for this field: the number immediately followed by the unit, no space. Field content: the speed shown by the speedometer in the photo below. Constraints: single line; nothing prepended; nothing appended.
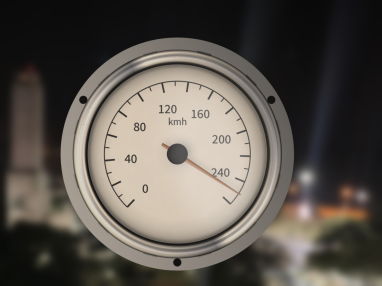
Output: 250km/h
